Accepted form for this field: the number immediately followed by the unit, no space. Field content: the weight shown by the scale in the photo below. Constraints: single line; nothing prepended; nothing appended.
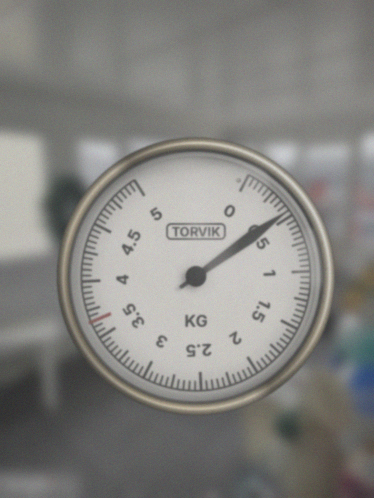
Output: 0.45kg
